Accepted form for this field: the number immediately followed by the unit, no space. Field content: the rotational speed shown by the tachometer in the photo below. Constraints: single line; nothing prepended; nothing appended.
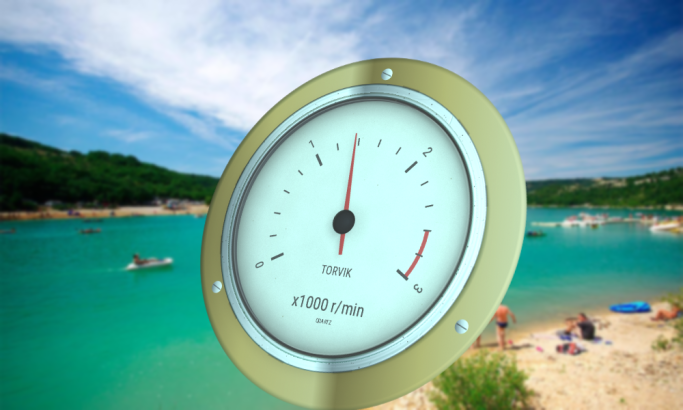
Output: 1400rpm
